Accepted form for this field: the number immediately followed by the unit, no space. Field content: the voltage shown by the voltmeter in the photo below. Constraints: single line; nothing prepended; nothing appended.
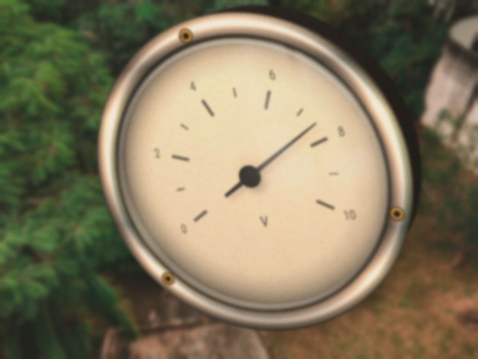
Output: 7.5V
